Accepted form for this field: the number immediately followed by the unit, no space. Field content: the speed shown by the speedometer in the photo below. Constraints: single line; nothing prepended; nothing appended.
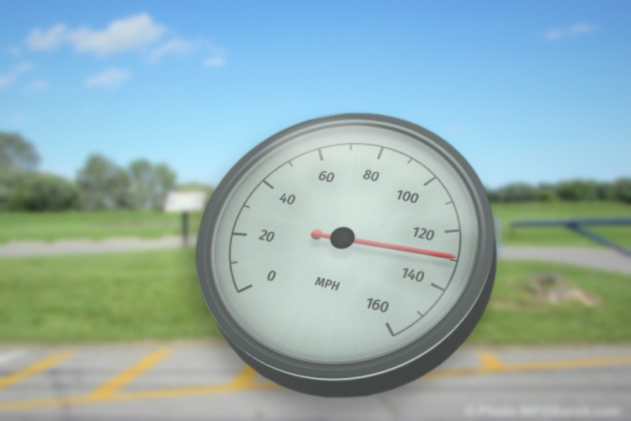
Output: 130mph
